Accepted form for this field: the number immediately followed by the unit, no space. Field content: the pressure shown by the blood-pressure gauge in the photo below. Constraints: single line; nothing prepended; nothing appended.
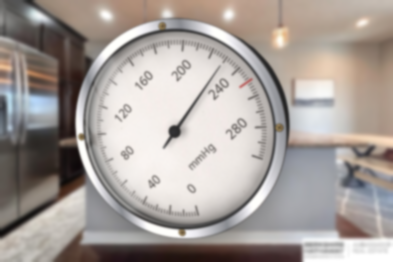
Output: 230mmHg
